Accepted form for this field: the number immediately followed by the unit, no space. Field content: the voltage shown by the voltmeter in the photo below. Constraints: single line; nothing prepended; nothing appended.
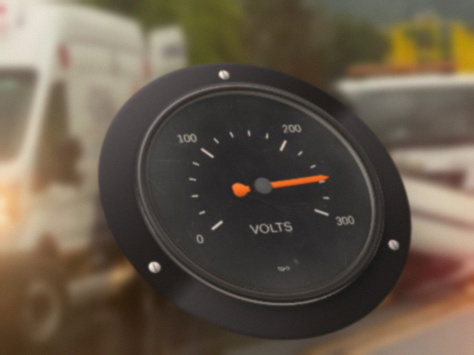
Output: 260V
